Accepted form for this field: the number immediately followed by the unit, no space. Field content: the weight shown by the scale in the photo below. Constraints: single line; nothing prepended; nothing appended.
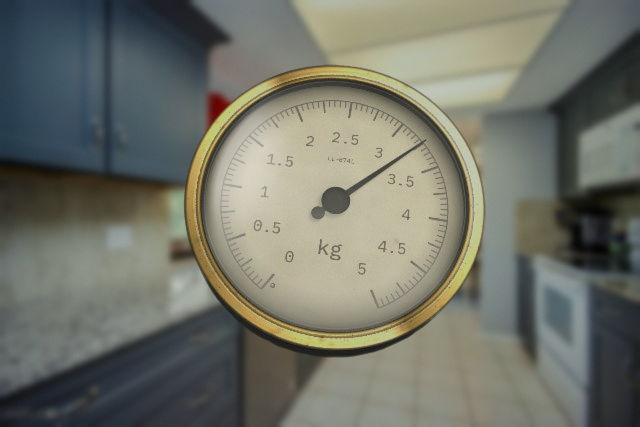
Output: 3.25kg
